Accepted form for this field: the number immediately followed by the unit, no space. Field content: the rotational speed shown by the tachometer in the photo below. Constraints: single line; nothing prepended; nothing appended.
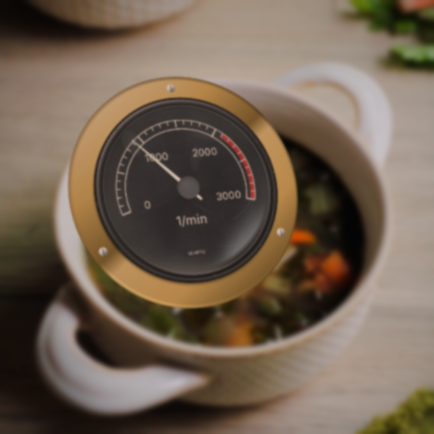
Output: 900rpm
